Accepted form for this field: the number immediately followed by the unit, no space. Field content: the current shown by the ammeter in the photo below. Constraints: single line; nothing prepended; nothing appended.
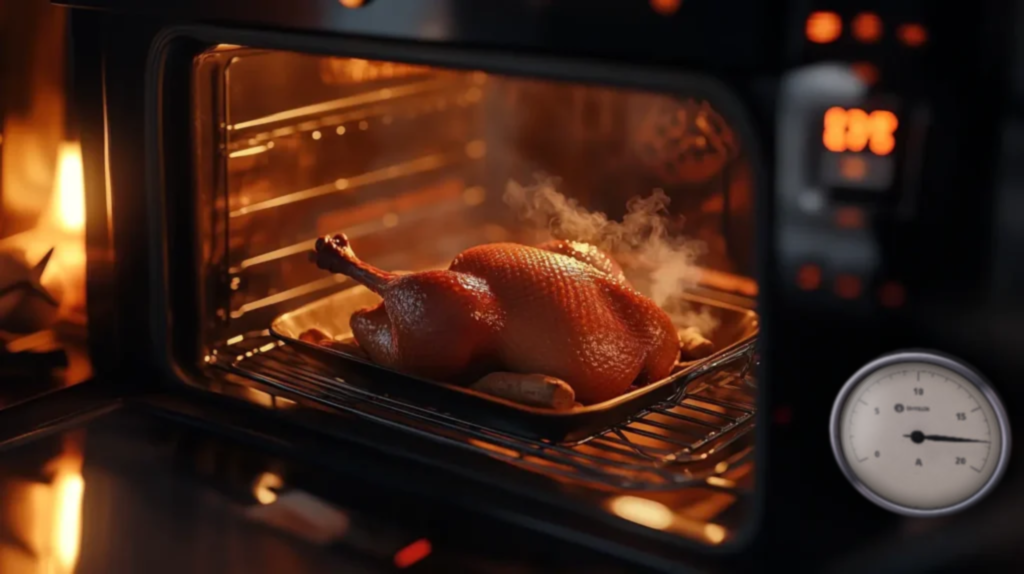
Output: 17.5A
